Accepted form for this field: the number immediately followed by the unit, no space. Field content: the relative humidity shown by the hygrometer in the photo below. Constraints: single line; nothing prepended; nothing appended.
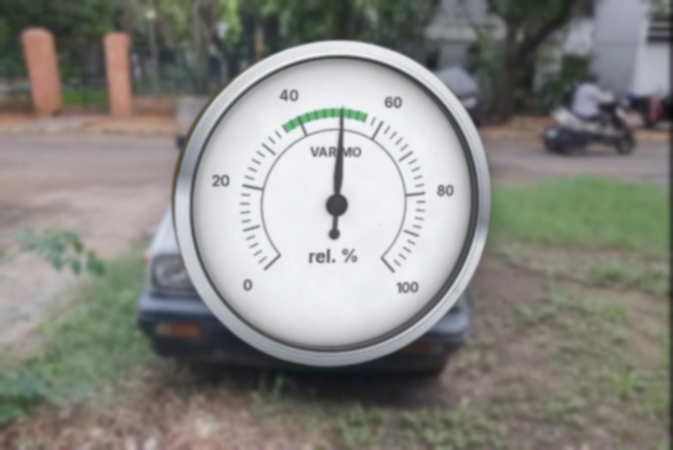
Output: 50%
